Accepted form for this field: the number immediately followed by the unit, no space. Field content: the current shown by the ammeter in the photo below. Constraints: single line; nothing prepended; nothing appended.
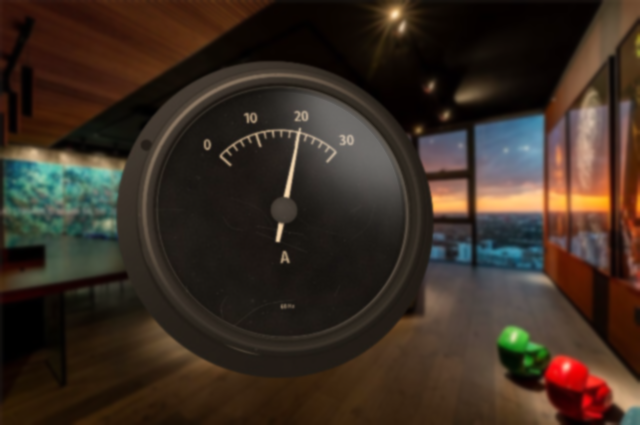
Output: 20A
